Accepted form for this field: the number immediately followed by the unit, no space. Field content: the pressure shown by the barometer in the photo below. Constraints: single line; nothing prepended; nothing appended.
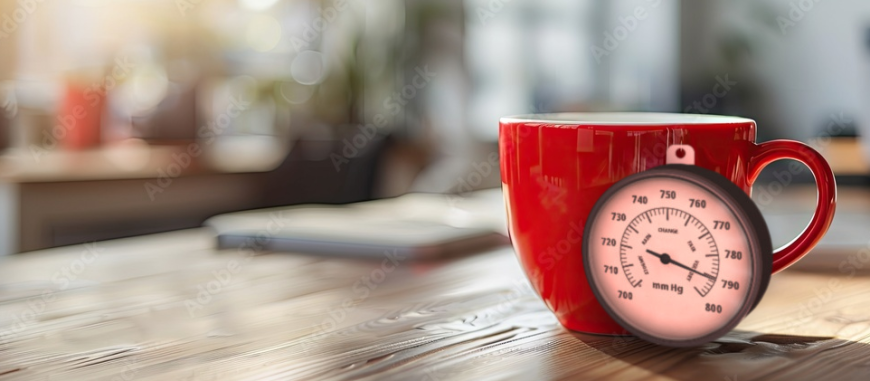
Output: 790mmHg
